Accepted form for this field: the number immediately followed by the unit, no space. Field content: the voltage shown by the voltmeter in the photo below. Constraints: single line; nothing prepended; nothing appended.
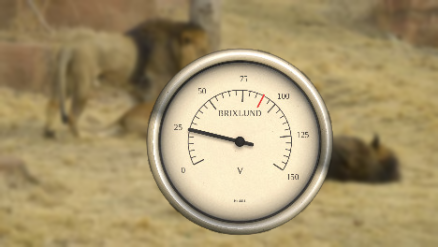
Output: 25V
